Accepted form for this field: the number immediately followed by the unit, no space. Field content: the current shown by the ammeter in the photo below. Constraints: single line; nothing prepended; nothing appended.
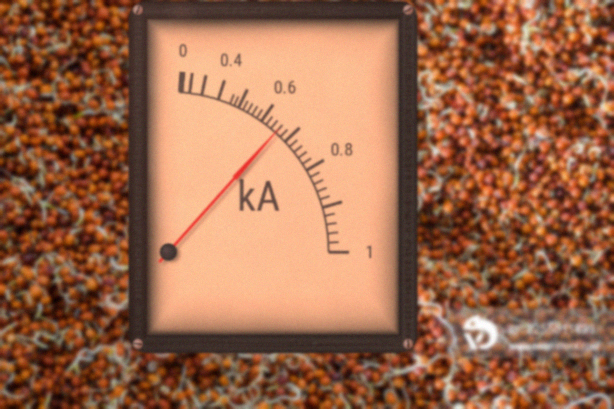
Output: 0.66kA
